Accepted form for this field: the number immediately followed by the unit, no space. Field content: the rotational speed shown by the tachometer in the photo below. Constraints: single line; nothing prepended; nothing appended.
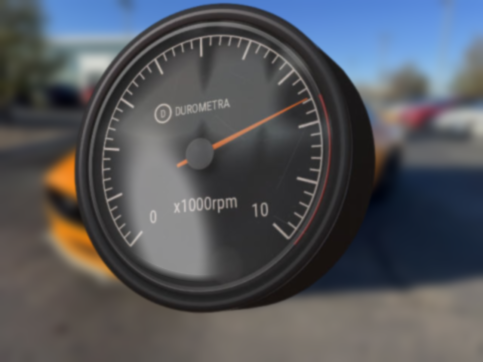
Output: 7600rpm
